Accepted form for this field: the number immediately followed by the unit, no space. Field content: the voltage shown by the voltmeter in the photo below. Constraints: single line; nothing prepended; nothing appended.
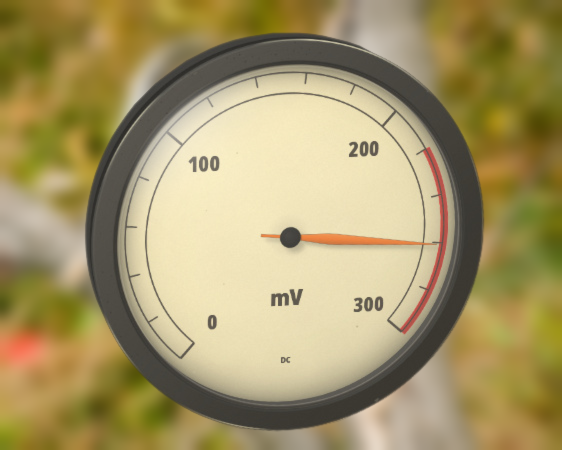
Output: 260mV
